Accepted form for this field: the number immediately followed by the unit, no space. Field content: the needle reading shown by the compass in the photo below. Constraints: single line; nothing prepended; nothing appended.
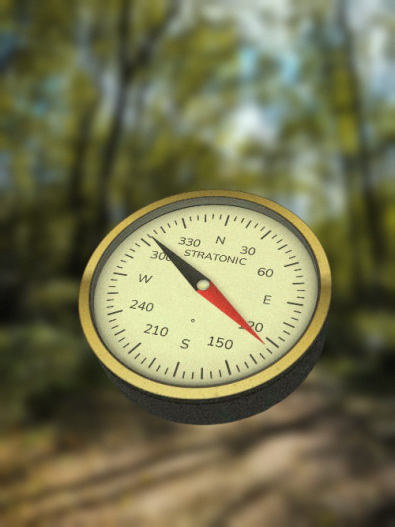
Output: 125°
